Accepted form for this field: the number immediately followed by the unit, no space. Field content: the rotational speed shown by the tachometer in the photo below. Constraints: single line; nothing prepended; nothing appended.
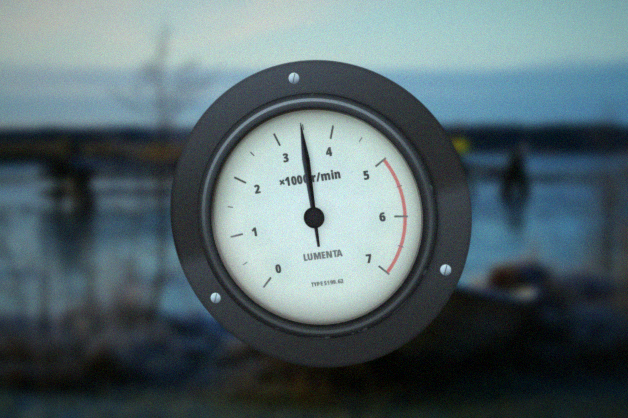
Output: 3500rpm
